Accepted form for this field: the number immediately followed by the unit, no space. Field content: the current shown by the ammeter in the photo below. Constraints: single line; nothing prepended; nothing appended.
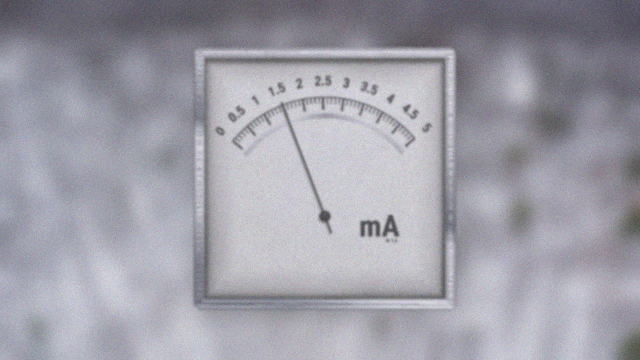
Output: 1.5mA
